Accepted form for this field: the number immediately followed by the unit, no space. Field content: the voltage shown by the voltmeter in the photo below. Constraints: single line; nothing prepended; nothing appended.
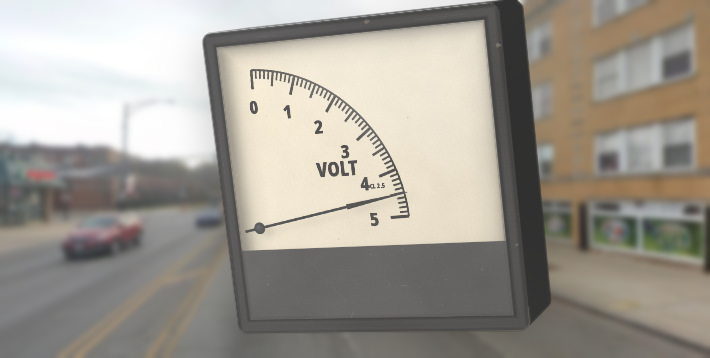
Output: 4.5V
